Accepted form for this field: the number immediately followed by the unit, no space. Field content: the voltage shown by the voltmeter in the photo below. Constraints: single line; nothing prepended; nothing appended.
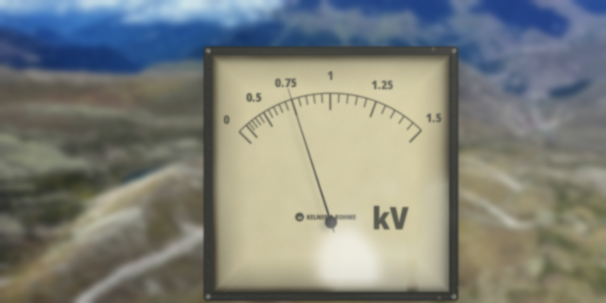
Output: 0.75kV
